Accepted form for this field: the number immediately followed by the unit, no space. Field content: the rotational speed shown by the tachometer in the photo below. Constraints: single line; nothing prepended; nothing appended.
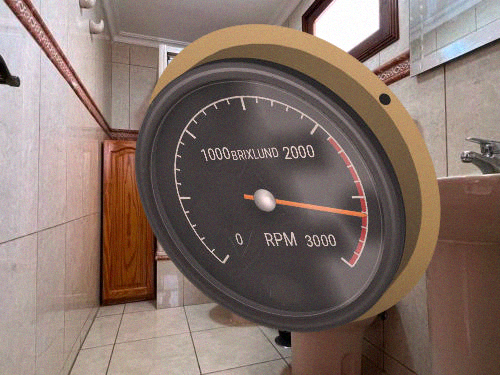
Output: 2600rpm
